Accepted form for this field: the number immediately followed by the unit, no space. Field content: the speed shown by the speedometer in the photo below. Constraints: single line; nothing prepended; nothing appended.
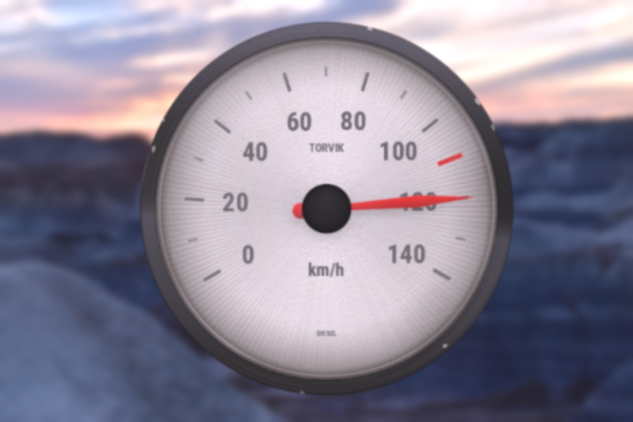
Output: 120km/h
